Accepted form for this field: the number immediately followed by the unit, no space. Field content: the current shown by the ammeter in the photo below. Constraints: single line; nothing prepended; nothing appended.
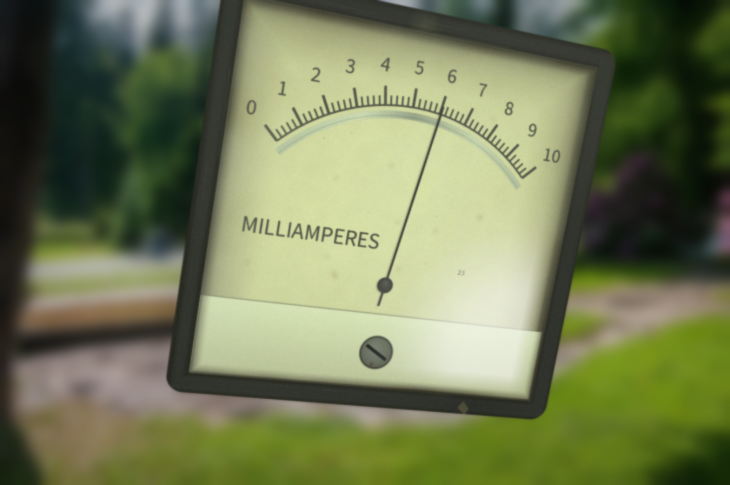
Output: 6mA
